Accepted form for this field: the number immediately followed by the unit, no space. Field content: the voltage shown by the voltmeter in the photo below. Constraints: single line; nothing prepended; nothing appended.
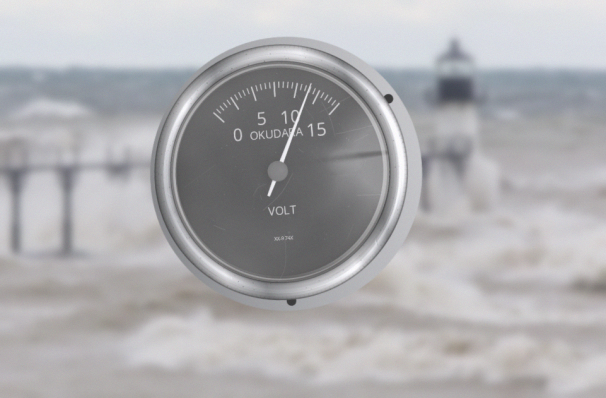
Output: 11.5V
